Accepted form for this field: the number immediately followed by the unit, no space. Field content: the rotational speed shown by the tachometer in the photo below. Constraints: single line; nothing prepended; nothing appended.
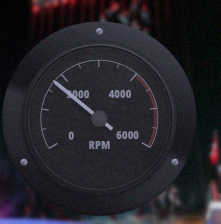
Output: 1750rpm
